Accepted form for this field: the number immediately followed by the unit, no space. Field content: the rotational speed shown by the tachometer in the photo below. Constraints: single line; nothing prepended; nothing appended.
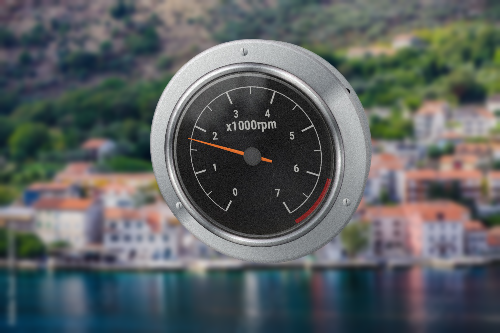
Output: 1750rpm
